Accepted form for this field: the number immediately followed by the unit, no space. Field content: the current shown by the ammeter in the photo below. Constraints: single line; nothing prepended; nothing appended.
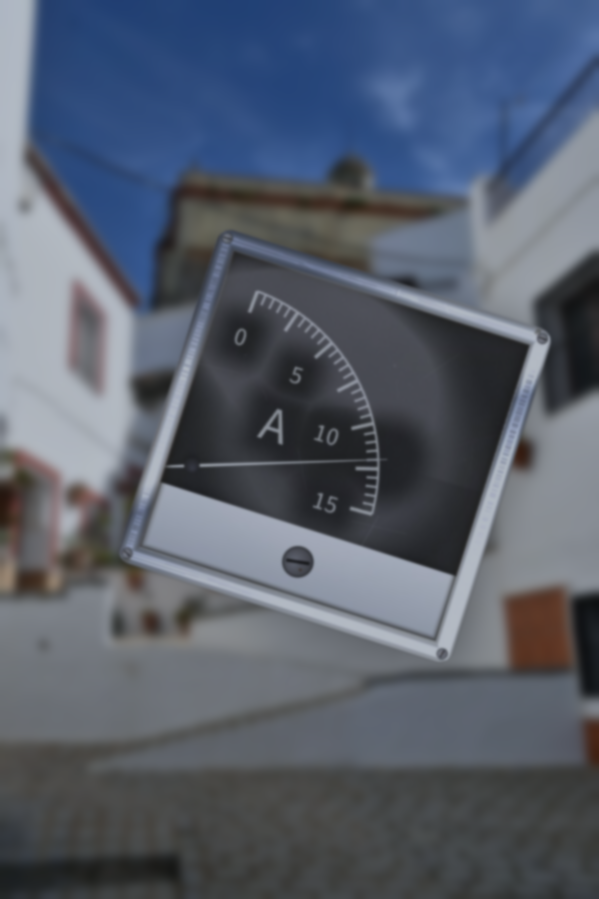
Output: 12A
